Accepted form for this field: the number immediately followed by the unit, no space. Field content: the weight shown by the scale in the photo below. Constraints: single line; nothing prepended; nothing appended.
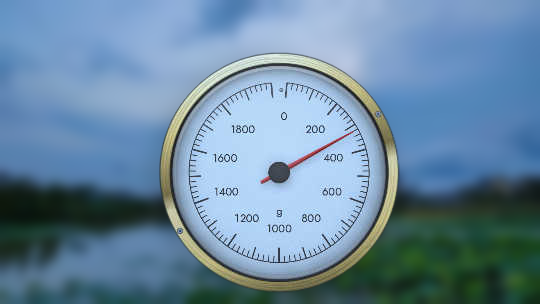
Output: 320g
